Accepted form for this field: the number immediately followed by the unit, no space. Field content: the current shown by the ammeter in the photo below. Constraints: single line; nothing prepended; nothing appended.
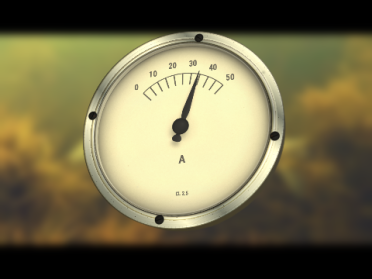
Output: 35A
